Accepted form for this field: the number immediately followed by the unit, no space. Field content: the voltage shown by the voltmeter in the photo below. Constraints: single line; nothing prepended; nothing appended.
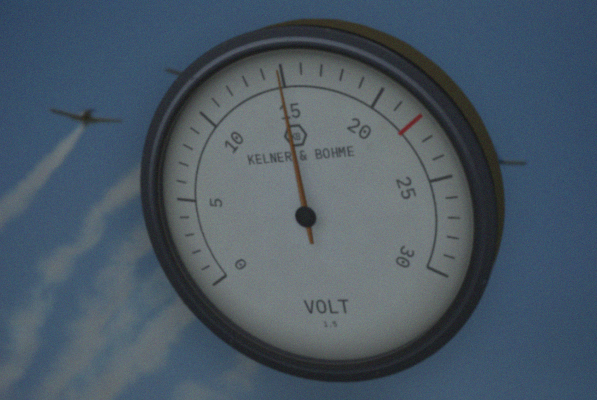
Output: 15V
